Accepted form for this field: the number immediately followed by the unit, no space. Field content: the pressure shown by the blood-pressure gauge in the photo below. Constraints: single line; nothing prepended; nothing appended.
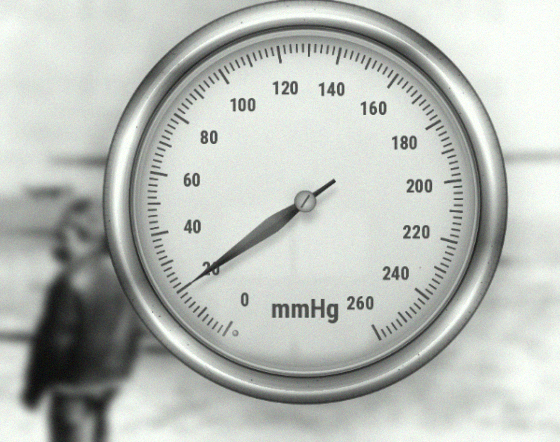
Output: 20mmHg
